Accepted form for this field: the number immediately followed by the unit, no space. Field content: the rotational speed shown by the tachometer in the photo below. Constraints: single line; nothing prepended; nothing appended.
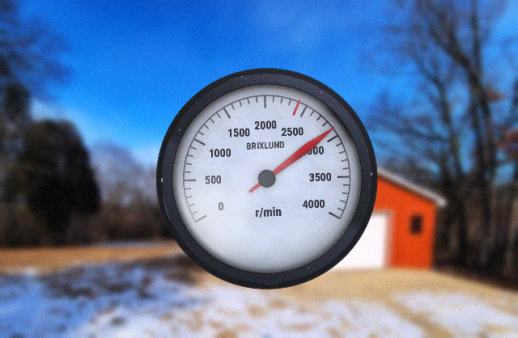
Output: 2900rpm
